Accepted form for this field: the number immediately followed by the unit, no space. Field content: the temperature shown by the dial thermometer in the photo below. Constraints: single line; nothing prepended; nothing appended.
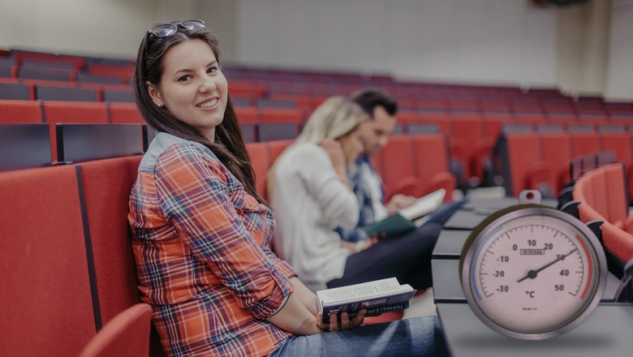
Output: 30°C
